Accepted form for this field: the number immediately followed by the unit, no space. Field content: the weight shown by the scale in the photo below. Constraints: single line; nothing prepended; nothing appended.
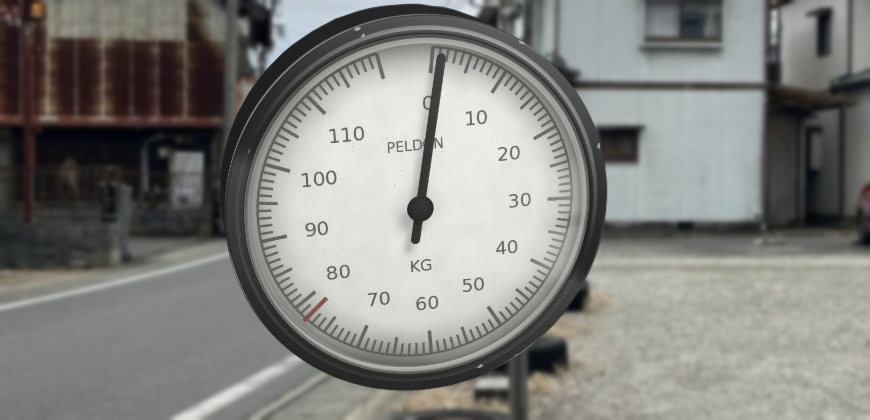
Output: 1kg
